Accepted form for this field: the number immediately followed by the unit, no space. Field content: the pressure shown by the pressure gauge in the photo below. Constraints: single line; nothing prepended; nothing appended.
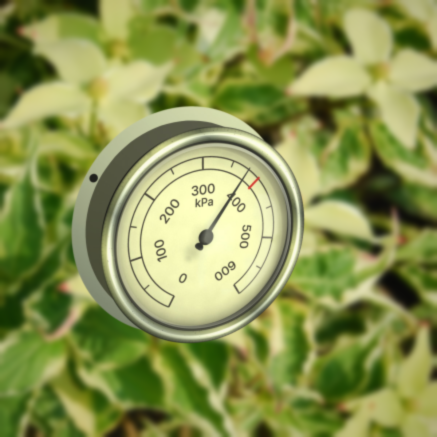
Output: 375kPa
